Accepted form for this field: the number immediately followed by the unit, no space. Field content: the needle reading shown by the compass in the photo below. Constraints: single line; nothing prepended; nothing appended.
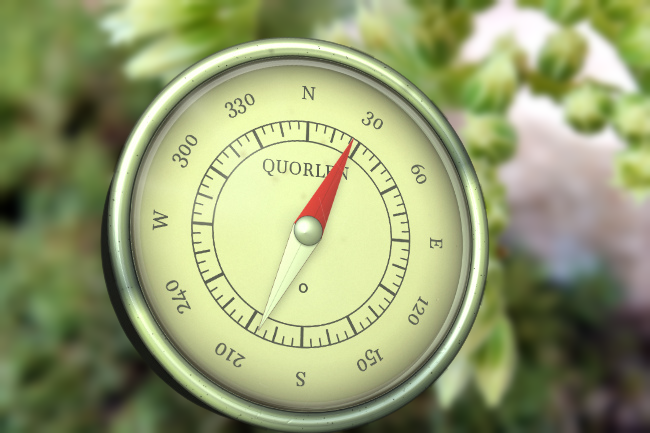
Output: 25°
